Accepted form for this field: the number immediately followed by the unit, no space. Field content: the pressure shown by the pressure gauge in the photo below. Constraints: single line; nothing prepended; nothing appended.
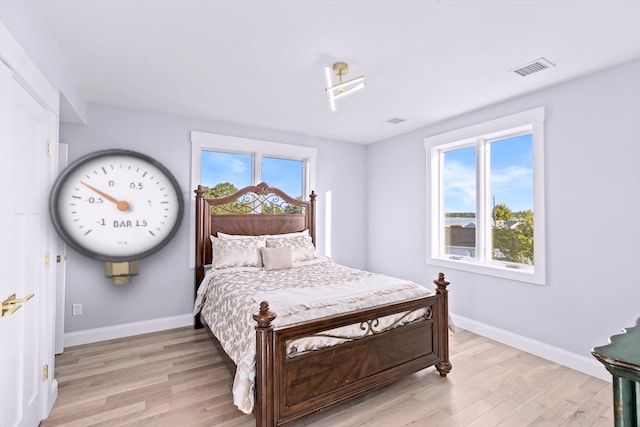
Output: -0.3bar
